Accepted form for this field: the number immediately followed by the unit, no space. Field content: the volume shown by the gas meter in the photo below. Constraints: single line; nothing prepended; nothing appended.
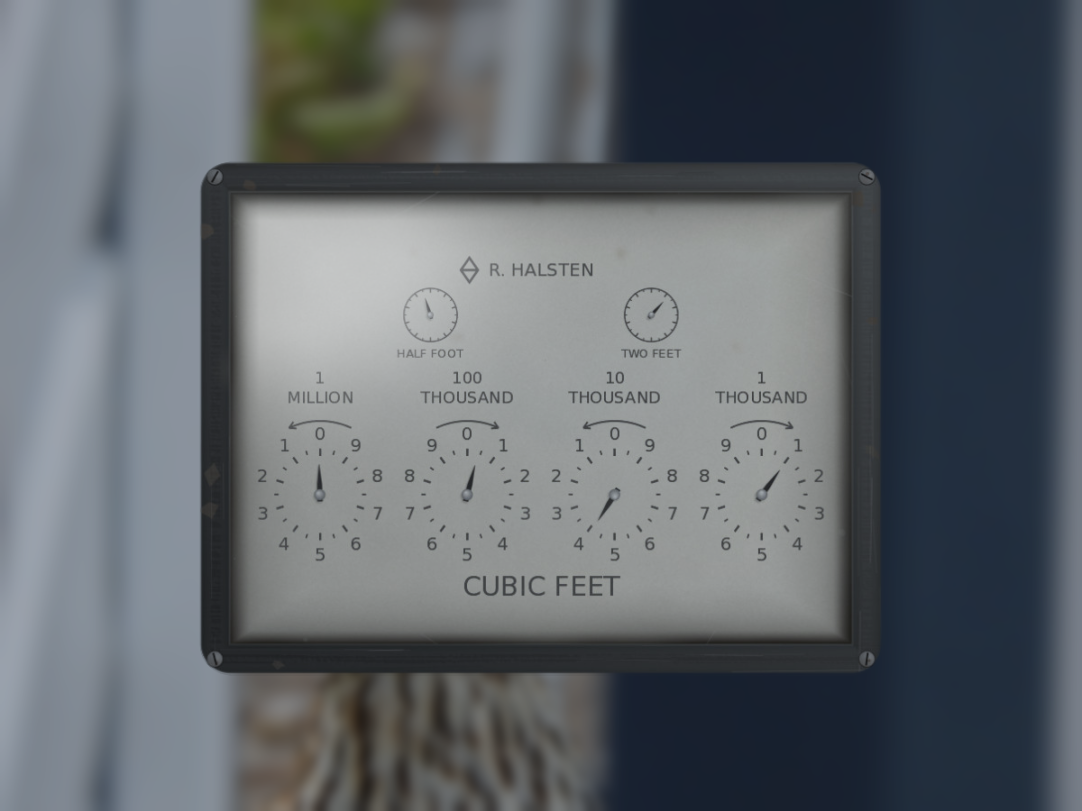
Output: 4100ft³
